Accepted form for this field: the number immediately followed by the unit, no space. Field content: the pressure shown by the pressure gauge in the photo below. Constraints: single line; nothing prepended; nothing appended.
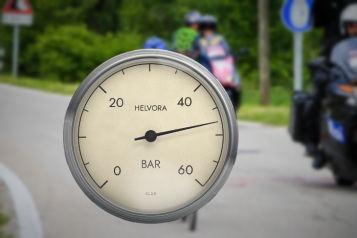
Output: 47.5bar
